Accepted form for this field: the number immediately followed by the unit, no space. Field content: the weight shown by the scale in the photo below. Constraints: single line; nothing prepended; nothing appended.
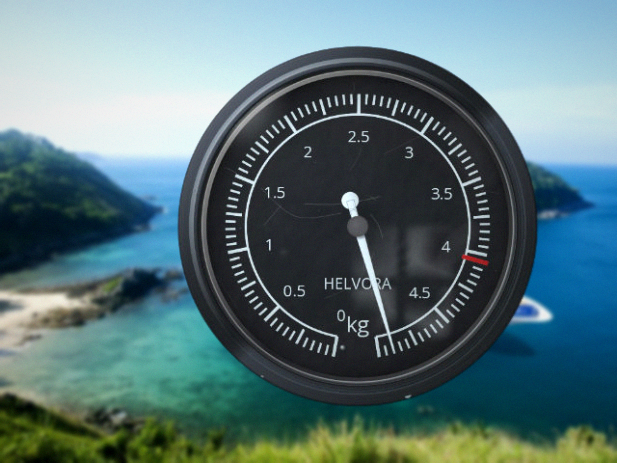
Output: 4.9kg
